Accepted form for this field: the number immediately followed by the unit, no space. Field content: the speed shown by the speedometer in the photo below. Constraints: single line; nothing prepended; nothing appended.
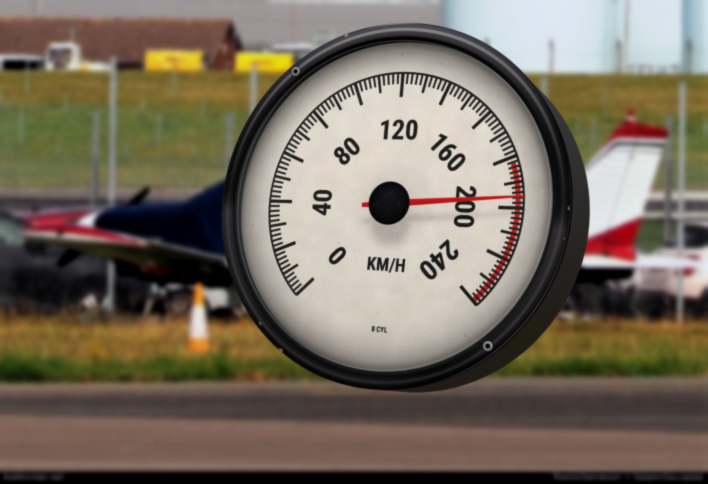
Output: 196km/h
